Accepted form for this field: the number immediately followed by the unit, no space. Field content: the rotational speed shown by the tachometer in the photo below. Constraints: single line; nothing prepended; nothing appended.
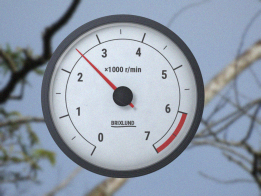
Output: 2500rpm
